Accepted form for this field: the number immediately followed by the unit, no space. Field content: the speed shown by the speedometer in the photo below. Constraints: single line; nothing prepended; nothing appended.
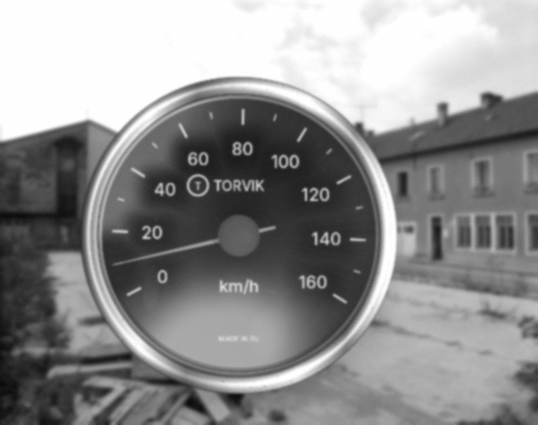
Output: 10km/h
